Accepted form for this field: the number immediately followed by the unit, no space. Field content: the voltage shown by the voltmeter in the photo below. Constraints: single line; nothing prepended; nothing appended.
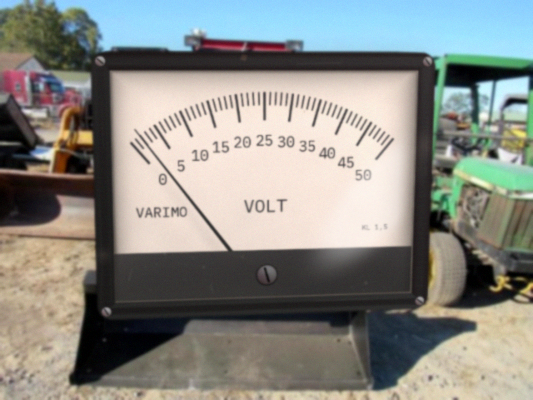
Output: 2V
